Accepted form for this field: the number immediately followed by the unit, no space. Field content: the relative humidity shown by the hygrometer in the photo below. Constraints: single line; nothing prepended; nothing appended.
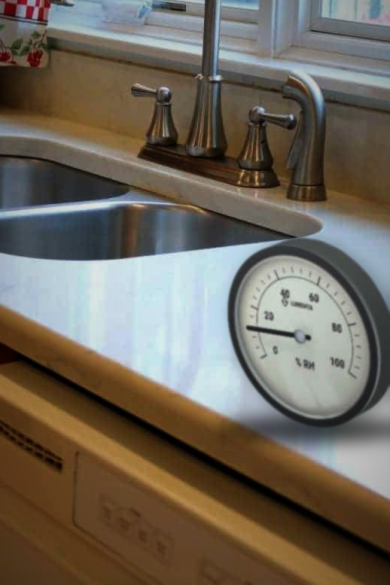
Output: 12%
